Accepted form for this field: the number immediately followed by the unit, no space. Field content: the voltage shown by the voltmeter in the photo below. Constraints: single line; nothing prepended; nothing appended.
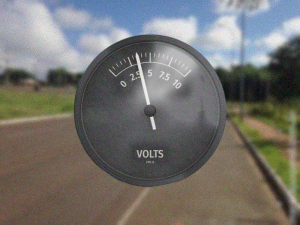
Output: 3.5V
